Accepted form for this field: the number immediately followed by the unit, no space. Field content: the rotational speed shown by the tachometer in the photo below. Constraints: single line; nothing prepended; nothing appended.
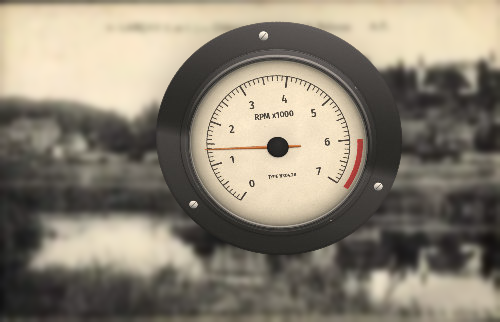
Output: 1400rpm
